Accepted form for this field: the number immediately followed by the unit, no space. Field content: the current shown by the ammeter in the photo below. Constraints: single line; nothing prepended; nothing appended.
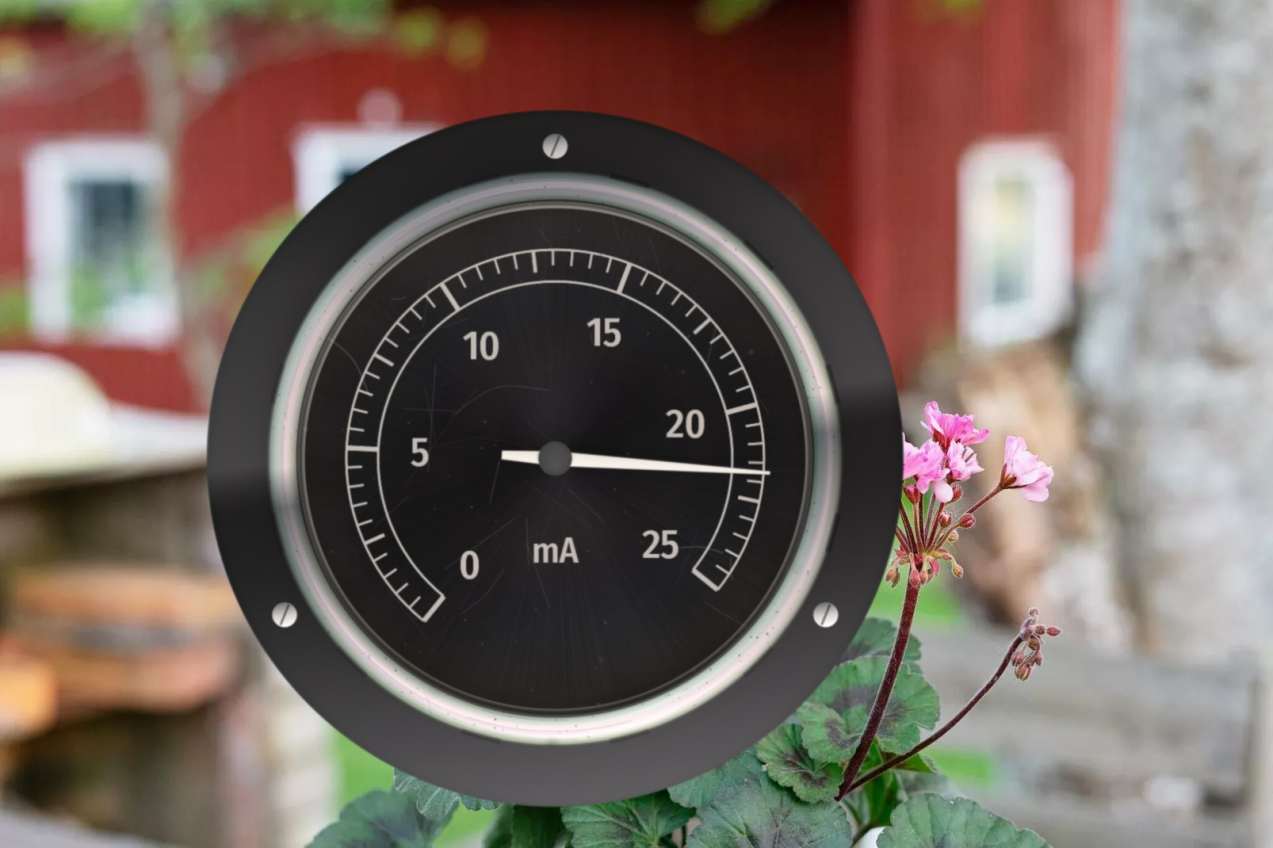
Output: 21.75mA
